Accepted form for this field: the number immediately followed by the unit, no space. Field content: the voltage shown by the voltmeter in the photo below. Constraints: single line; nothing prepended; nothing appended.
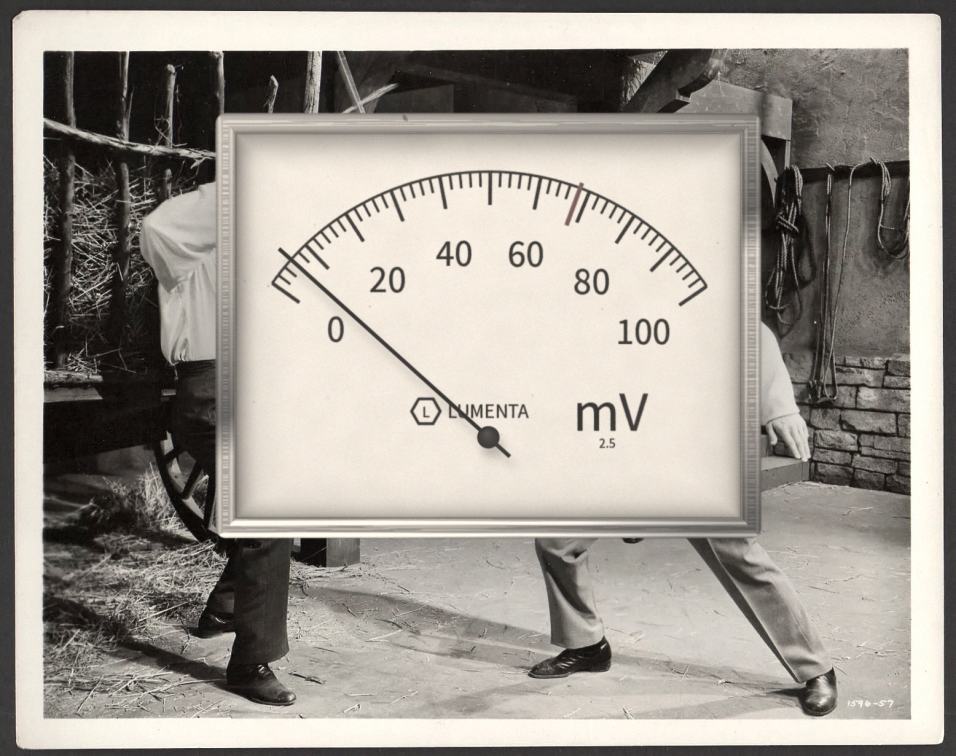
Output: 6mV
